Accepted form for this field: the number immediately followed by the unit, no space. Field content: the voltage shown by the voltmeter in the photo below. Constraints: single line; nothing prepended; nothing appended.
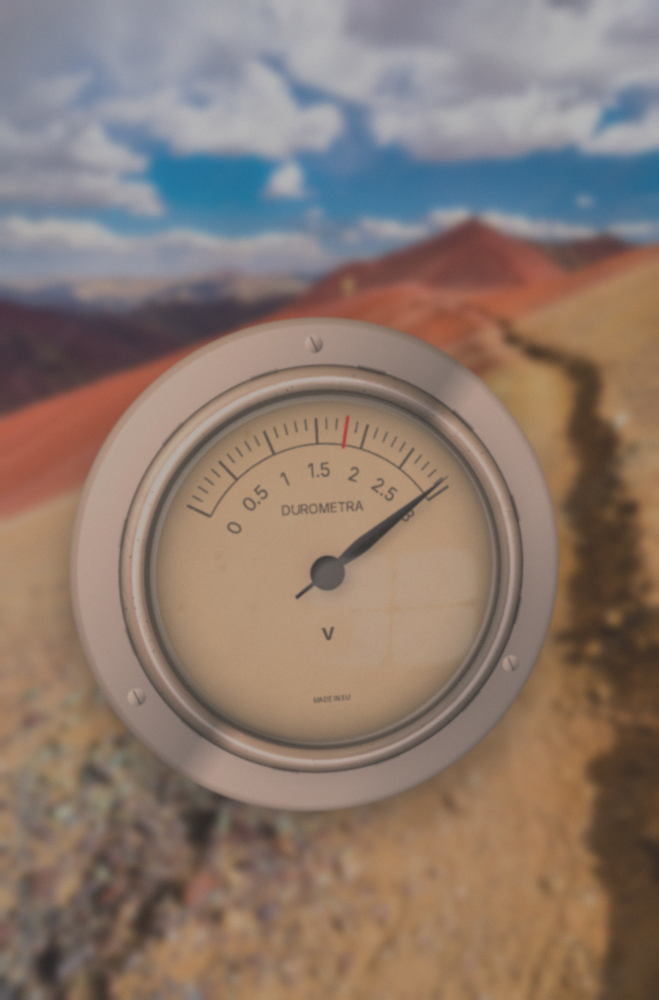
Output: 2.9V
